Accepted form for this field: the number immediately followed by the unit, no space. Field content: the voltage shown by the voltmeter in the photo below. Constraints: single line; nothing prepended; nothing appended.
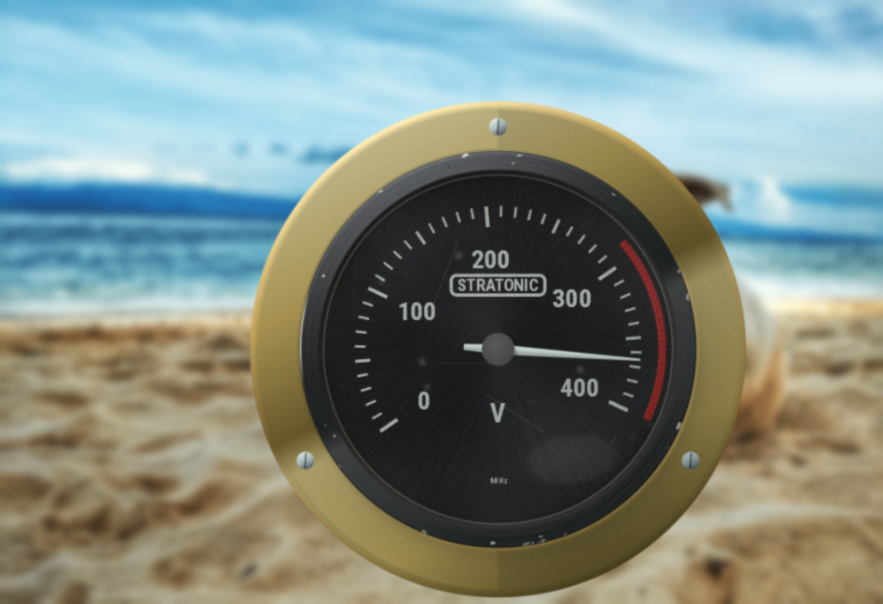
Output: 365V
